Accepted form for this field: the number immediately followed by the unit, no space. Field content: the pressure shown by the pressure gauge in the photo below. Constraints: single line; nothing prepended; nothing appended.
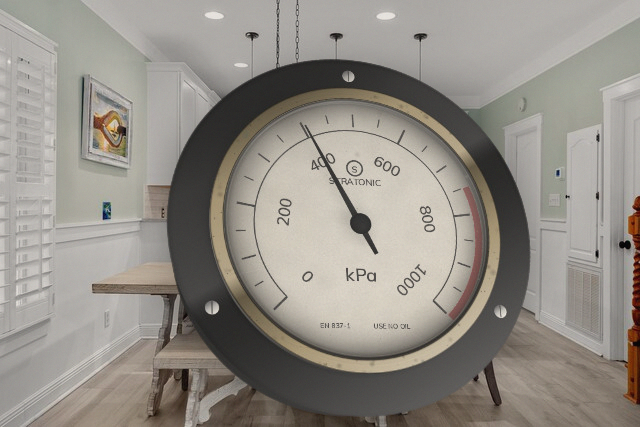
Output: 400kPa
